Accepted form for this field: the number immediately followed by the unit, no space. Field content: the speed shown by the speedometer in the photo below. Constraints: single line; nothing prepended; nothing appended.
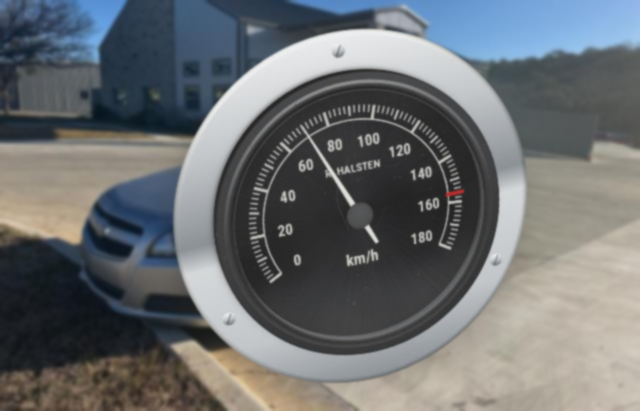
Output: 70km/h
